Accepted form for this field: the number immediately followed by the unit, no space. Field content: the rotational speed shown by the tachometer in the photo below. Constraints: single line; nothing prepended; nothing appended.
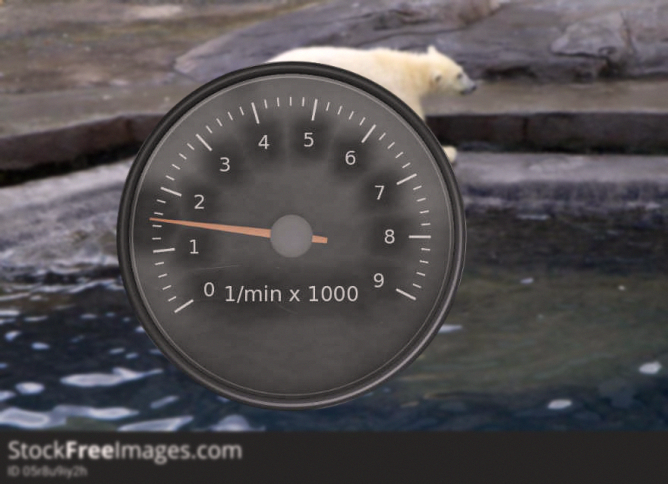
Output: 1500rpm
